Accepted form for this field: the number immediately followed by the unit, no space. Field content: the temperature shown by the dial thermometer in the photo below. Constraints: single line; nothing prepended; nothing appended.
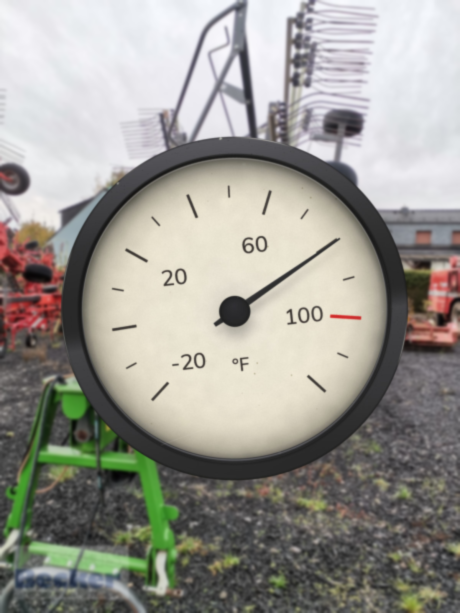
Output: 80°F
